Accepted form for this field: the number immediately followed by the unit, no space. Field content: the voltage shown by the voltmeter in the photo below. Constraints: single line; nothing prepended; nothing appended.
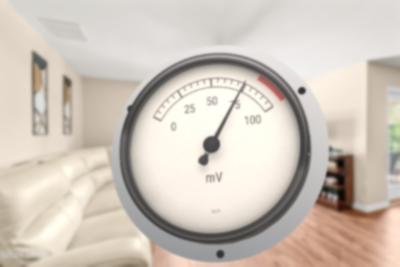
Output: 75mV
